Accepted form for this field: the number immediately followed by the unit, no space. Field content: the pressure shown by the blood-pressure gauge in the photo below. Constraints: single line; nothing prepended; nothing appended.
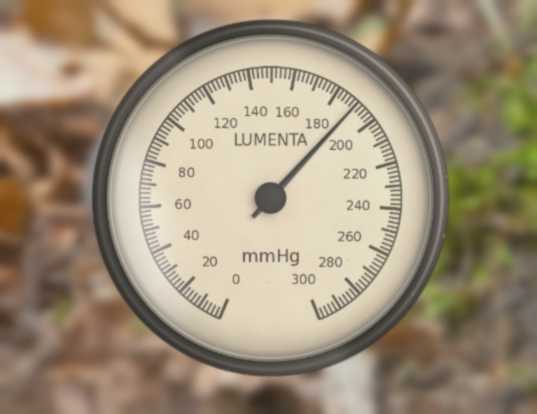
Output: 190mmHg
